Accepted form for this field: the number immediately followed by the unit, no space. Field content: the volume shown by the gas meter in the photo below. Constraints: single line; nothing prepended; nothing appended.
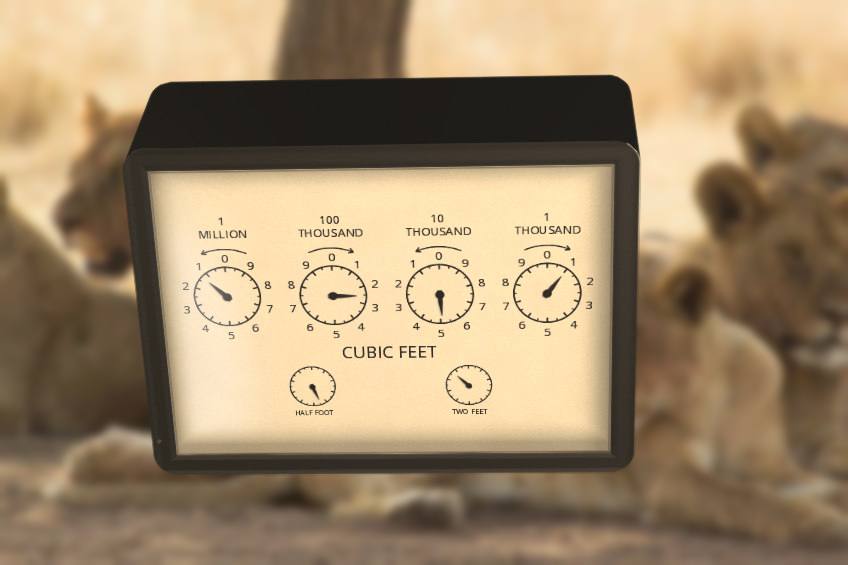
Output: 125100ft³
